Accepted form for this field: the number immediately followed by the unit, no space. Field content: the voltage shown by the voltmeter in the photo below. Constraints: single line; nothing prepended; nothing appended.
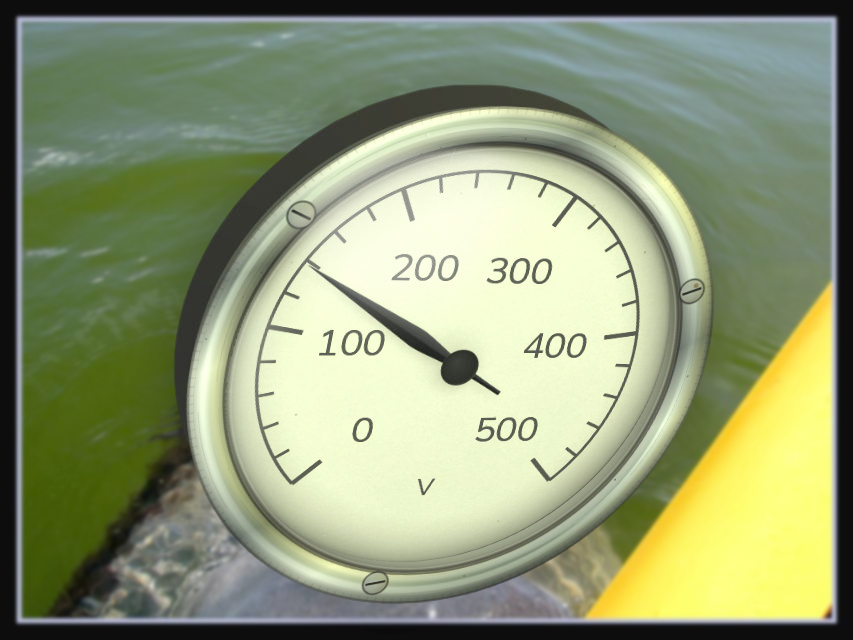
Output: 140V
